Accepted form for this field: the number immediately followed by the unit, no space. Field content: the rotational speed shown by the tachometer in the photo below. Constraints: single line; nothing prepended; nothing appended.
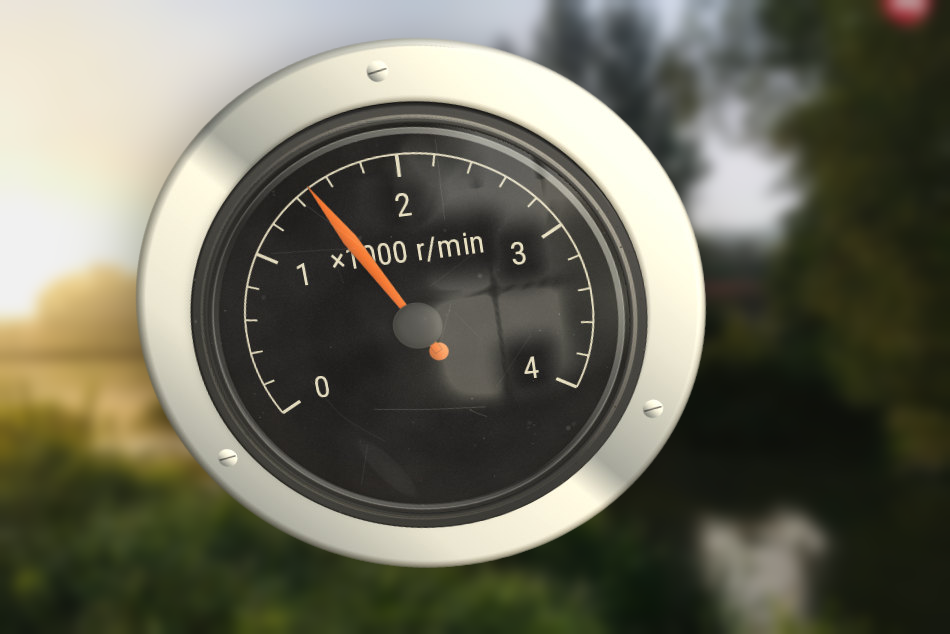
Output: 1500rpm
